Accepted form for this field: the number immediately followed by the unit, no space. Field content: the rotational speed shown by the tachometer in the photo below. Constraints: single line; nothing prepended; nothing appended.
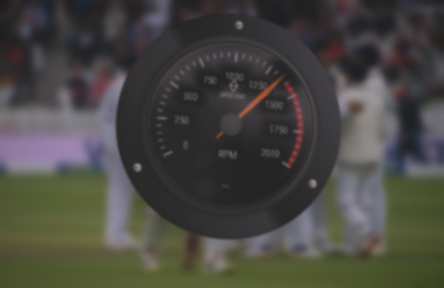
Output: 1350rpm
